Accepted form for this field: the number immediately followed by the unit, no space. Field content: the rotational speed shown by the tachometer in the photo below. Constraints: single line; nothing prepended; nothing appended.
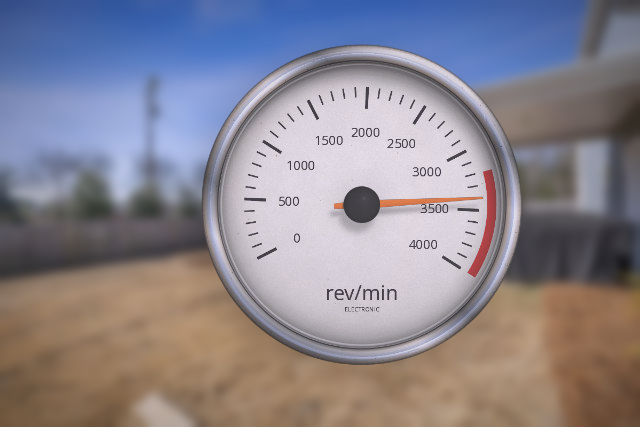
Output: 3400rpm
